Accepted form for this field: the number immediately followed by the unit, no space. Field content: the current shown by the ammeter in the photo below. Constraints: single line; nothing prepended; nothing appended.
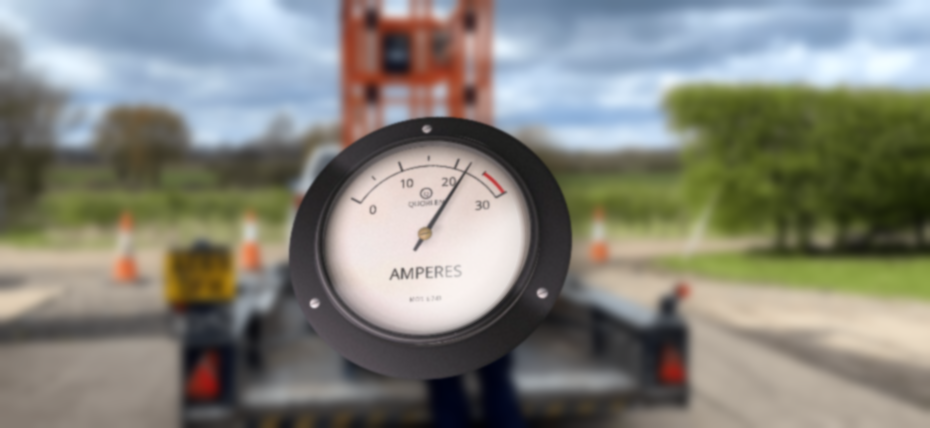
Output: 22.5A
